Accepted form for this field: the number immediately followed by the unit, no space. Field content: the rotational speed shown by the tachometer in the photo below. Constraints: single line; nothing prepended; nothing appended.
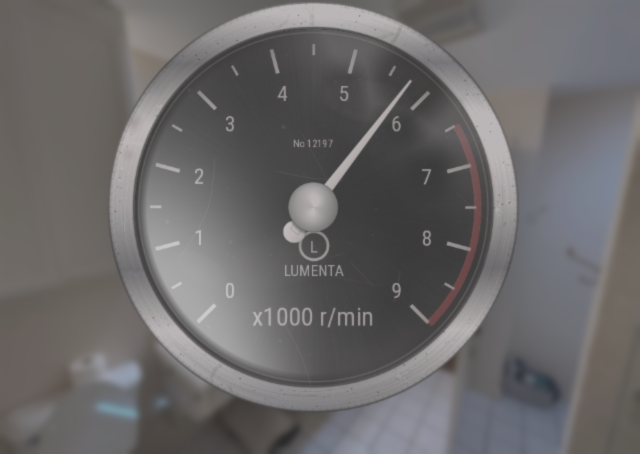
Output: 5750rpm
